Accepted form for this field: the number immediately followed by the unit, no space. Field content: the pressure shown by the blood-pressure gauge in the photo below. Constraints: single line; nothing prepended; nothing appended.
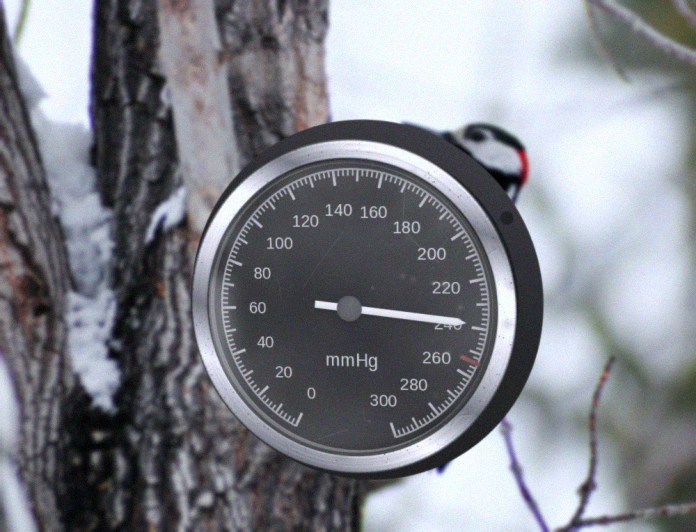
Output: 238mmHg
